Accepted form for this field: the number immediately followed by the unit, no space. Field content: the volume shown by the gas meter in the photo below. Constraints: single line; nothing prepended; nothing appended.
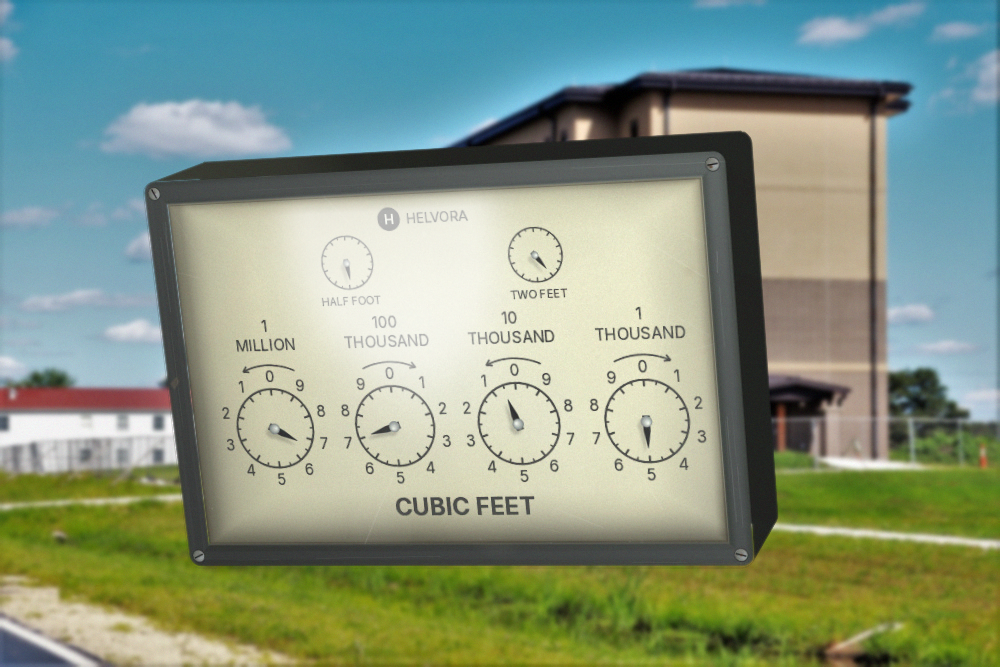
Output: 670500ft³
